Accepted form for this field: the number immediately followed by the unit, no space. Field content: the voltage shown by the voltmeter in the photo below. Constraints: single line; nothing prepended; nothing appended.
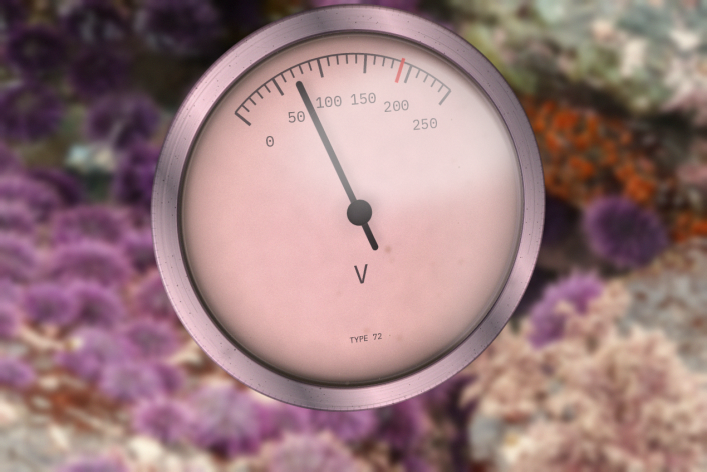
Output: 70V
